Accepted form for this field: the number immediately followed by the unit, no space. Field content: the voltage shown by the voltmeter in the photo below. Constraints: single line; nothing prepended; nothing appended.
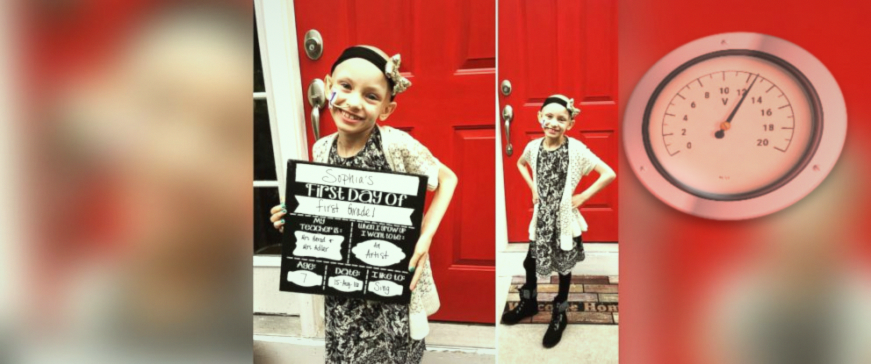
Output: 12.5V
